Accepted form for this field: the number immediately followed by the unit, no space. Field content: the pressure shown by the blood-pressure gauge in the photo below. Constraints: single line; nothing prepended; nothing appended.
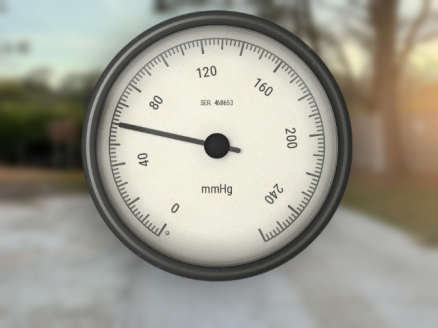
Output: 60mmHg
